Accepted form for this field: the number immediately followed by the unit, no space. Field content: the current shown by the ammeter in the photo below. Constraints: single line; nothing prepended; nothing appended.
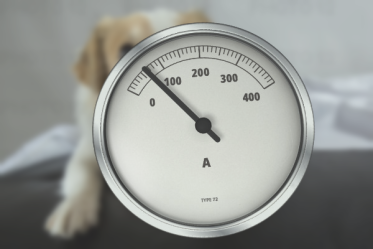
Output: 60A
